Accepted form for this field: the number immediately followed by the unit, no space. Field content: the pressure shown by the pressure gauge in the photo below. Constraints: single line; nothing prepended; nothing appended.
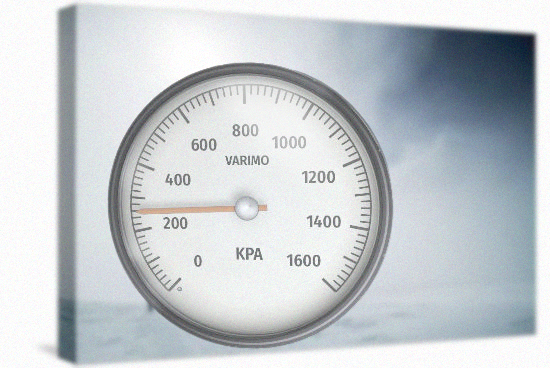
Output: 260kPa
